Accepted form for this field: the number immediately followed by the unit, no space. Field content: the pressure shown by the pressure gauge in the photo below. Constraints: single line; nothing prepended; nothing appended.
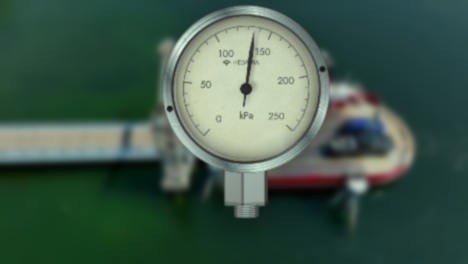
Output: 135kPa
